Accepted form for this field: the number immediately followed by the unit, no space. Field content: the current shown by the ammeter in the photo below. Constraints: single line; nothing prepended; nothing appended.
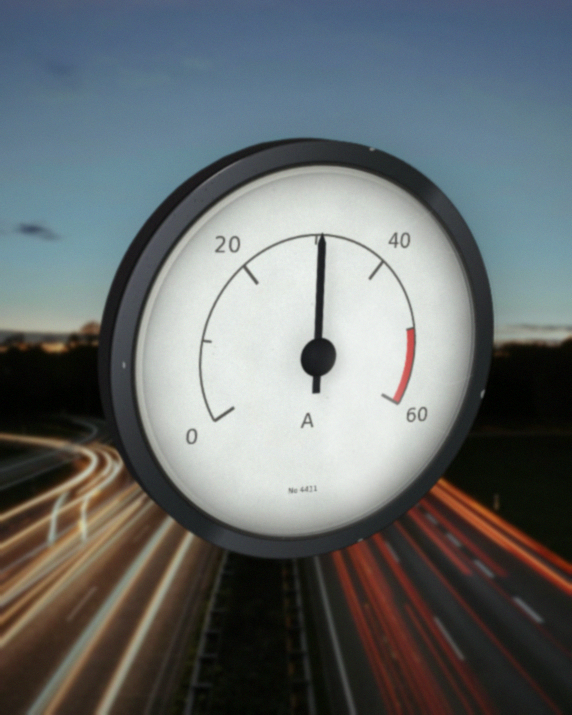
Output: 30A
